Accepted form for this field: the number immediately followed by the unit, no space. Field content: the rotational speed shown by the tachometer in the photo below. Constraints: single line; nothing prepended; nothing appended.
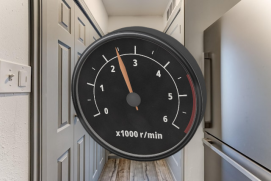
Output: 2500rpm
